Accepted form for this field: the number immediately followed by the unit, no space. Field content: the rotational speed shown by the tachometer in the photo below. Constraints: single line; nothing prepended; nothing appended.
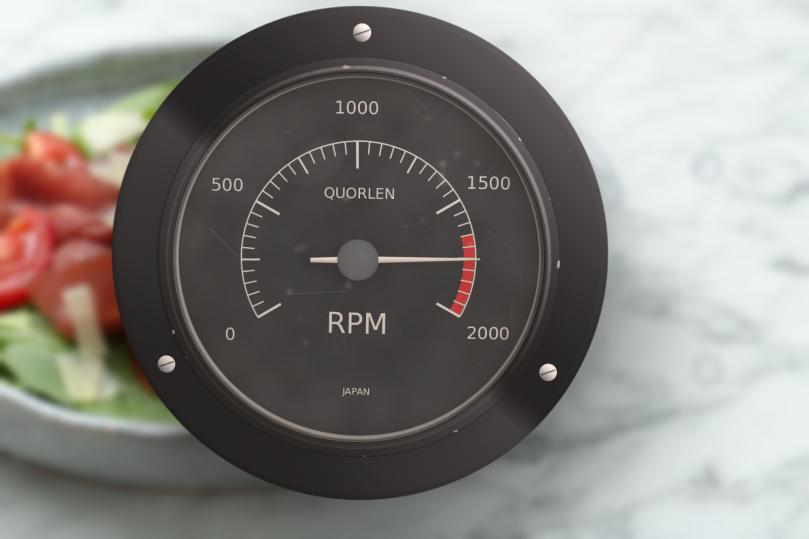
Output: 1750rpm
